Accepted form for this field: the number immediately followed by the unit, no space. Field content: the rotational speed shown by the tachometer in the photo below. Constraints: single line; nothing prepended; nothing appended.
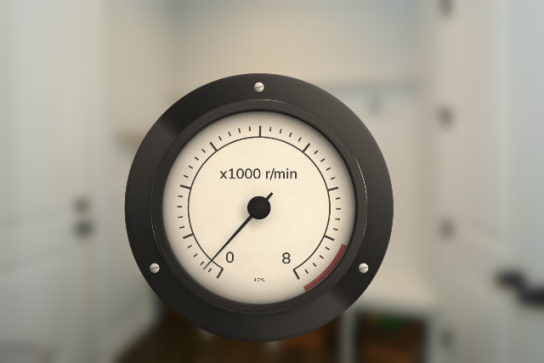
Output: 300rpm
